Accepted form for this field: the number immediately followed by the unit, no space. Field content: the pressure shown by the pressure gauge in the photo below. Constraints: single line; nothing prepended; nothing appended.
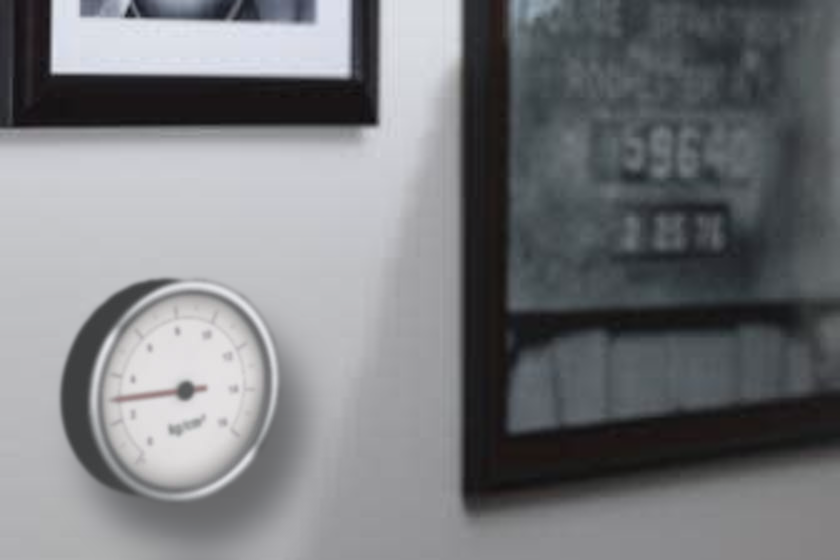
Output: 3kg/cm²
